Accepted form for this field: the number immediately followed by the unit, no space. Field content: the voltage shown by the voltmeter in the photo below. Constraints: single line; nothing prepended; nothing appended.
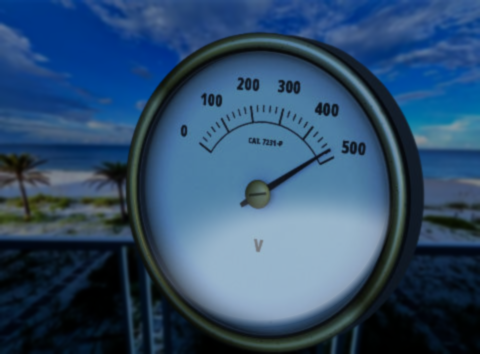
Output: 480V
